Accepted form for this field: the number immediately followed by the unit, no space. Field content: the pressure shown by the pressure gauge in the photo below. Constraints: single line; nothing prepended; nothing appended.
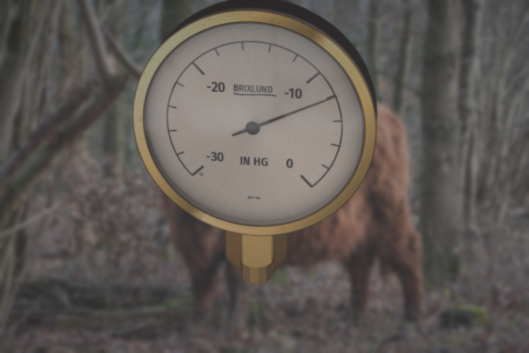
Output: -8inHg
